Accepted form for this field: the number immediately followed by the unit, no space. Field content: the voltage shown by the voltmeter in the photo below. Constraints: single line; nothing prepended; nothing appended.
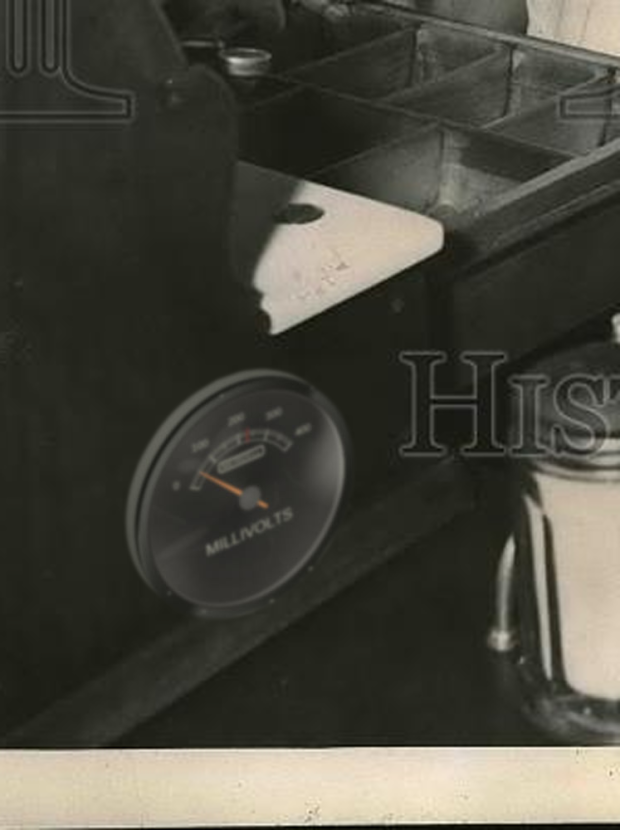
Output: 50mV
